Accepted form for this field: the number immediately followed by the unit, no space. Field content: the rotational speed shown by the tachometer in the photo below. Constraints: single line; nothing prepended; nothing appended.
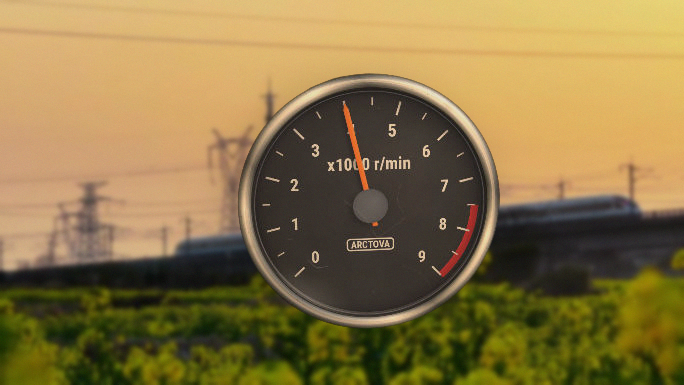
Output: 4000rpm
